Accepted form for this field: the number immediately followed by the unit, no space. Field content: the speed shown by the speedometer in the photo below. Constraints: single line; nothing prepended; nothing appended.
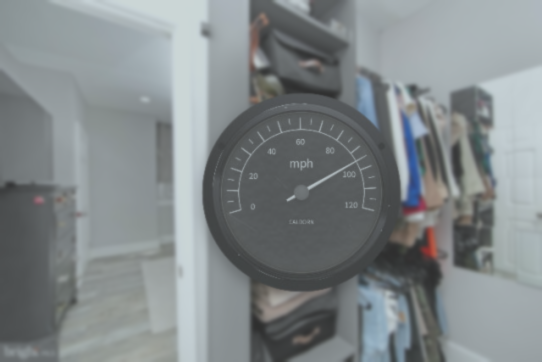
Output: 95mph
